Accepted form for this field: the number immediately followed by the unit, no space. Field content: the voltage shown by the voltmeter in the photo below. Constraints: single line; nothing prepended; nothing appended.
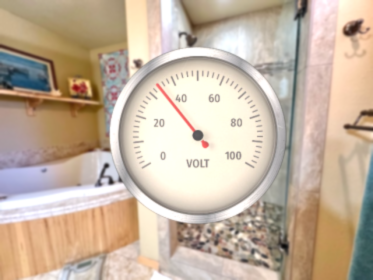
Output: 34V
